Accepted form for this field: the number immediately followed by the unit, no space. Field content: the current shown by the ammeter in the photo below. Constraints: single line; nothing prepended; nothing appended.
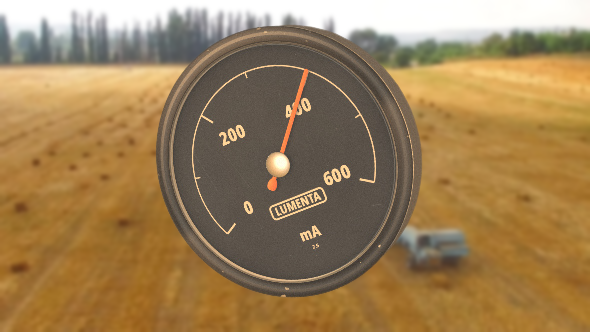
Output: 400mA
